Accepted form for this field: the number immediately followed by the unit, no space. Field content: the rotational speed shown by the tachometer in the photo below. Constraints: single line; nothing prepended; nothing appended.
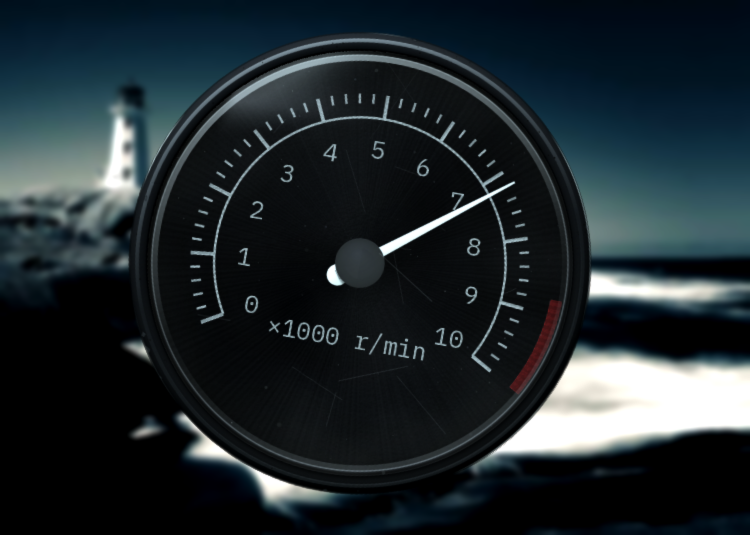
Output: 7200rpm
